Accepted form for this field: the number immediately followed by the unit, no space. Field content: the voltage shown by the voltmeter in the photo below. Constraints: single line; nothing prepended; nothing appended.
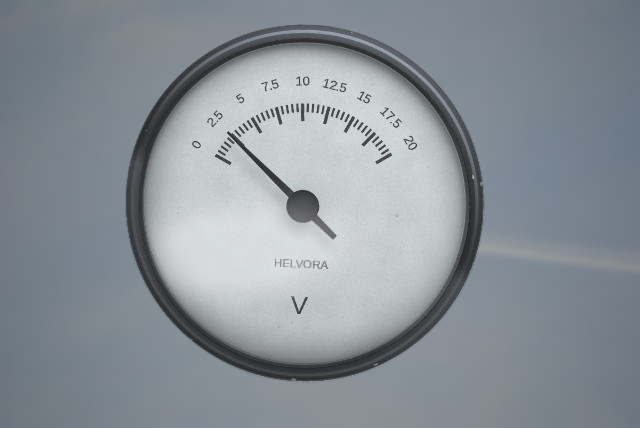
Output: 2.5V
